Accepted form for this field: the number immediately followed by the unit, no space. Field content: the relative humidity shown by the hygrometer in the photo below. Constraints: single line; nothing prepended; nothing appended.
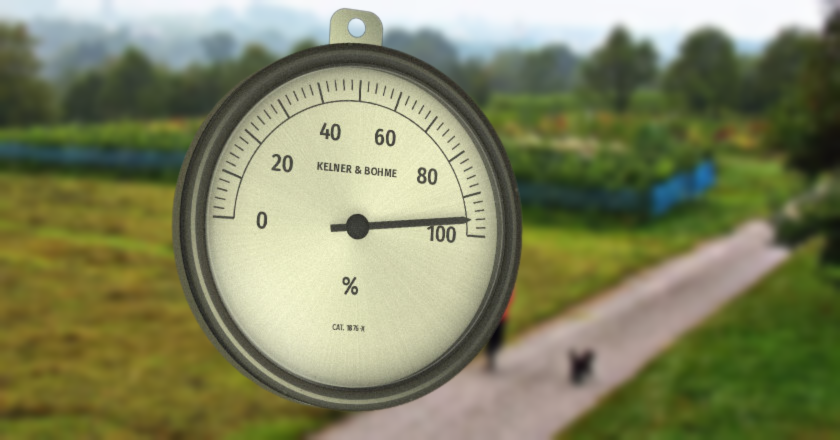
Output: 96%
